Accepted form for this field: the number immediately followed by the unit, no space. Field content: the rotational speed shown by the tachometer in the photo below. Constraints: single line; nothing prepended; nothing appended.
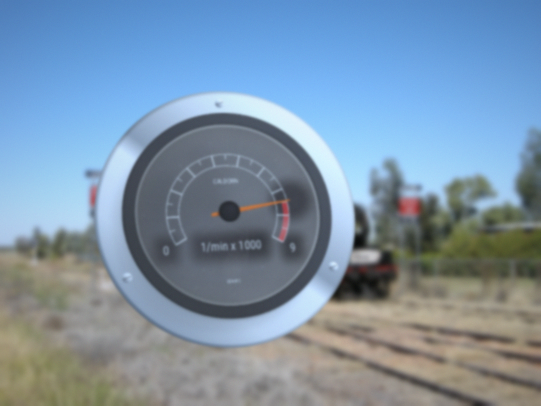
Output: 7500rpm
